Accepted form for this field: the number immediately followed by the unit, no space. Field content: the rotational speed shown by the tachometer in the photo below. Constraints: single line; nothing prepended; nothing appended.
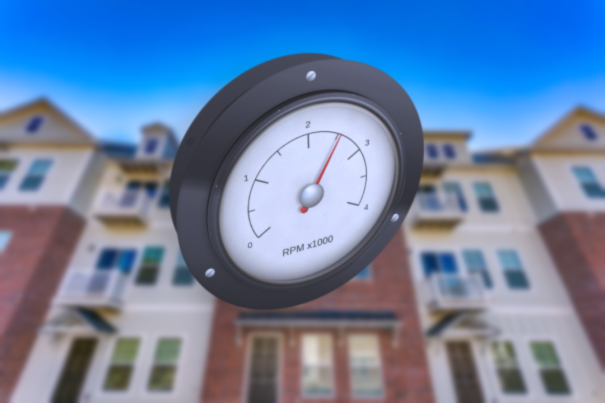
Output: 2500rpm
